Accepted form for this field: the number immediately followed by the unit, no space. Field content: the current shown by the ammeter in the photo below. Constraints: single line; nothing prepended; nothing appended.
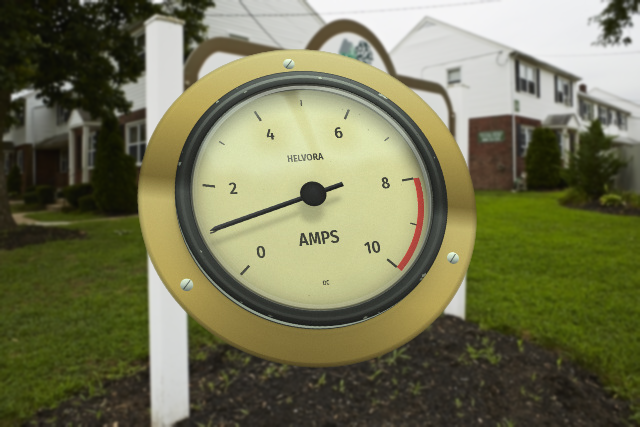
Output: 1A
